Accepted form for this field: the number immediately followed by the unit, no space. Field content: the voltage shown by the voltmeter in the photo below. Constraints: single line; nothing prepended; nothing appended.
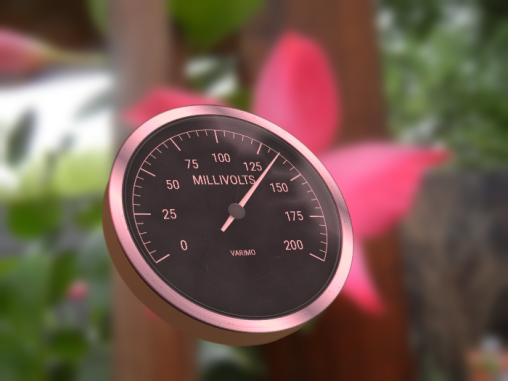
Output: 135mV
